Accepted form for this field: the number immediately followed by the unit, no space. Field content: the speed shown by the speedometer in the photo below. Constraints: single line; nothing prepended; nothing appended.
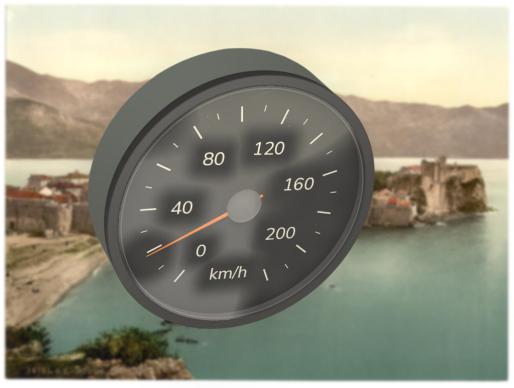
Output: 20km/h
